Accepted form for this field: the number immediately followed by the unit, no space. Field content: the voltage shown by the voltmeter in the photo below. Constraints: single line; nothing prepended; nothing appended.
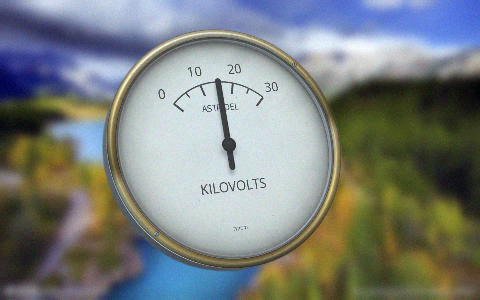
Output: 15kV
